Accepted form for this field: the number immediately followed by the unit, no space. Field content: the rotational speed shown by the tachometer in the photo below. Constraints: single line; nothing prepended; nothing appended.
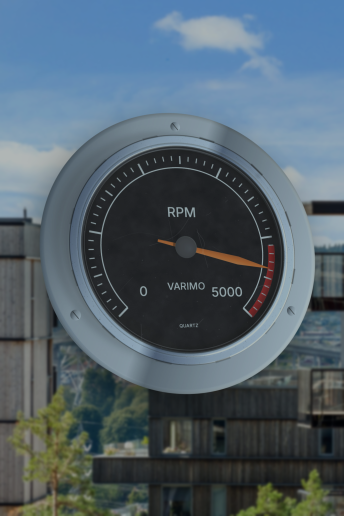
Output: 4400rpm
